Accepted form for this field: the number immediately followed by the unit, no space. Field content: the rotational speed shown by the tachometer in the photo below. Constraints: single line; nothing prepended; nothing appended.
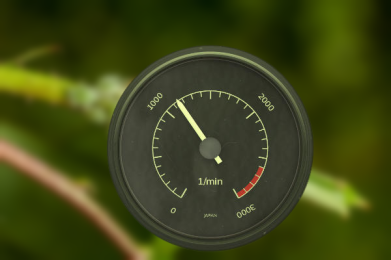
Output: 1150rpm
